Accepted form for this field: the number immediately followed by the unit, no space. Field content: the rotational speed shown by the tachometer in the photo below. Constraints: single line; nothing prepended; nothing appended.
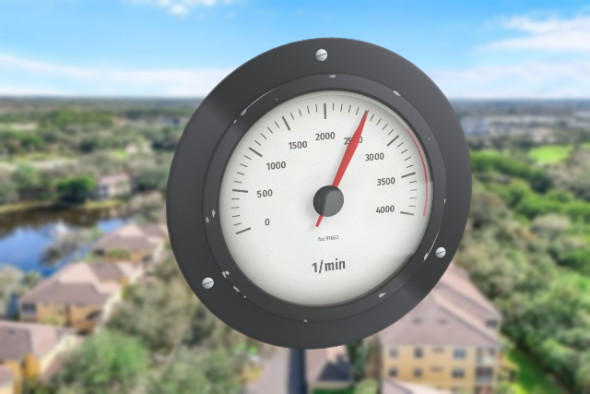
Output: 2500rpm
